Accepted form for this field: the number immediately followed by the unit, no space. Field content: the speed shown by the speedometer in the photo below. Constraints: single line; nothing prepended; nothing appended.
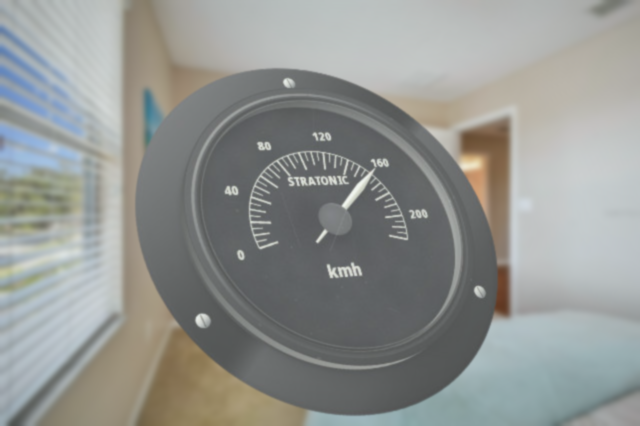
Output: 160km/h
